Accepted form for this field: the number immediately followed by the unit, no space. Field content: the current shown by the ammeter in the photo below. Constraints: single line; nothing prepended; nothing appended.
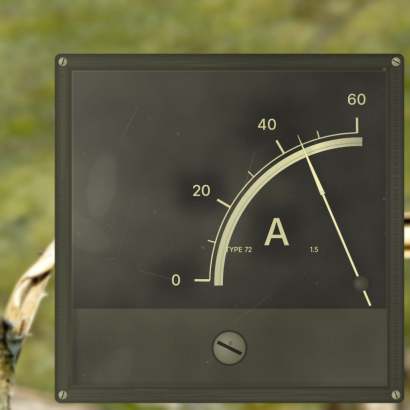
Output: 45A
